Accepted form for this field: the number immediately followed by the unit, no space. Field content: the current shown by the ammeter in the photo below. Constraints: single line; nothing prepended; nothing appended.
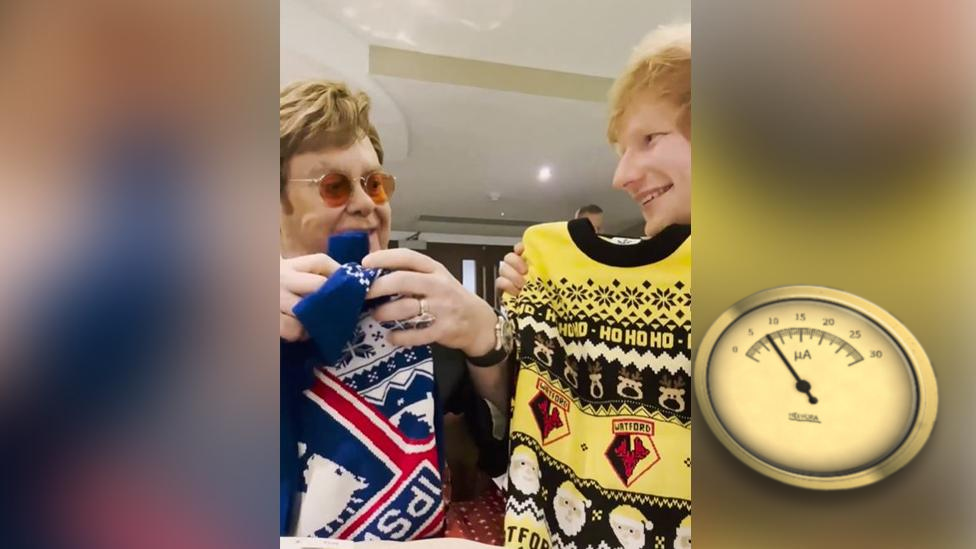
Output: 7.5µA
